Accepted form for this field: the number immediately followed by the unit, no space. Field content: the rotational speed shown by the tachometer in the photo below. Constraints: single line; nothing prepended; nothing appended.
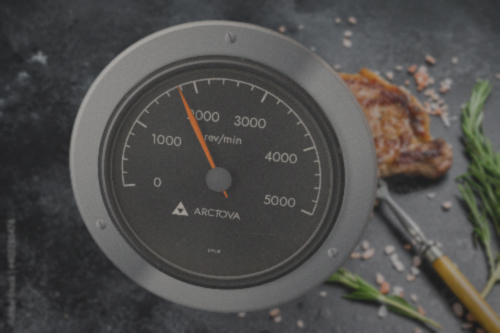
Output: 1800rpm
